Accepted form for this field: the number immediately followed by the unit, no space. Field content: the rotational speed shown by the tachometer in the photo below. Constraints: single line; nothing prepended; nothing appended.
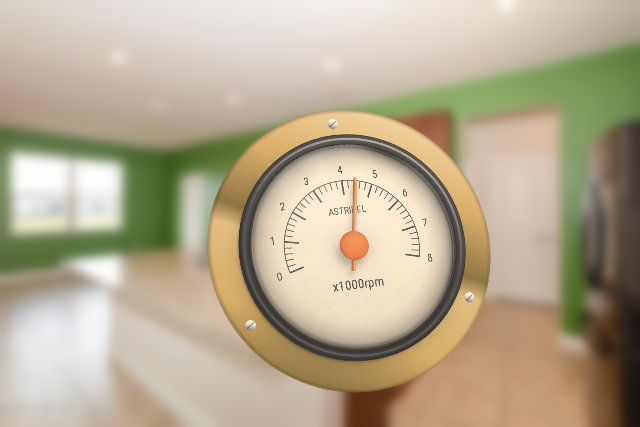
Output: 4400rpm
